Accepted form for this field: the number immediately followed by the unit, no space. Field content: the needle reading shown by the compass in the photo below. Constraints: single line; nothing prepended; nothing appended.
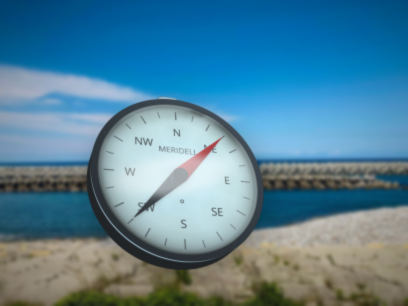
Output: 45°
